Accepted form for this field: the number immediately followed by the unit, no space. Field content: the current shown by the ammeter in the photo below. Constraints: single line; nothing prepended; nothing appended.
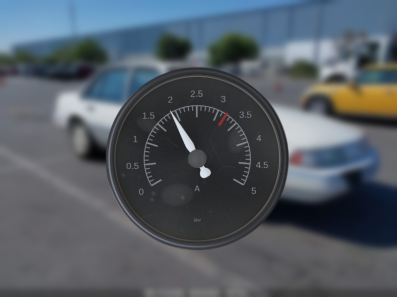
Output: 1.9A
